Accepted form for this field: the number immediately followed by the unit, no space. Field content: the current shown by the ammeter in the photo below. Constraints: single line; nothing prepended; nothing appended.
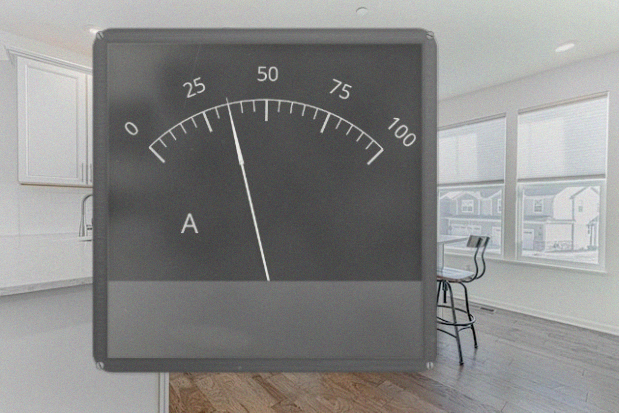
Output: 35A
